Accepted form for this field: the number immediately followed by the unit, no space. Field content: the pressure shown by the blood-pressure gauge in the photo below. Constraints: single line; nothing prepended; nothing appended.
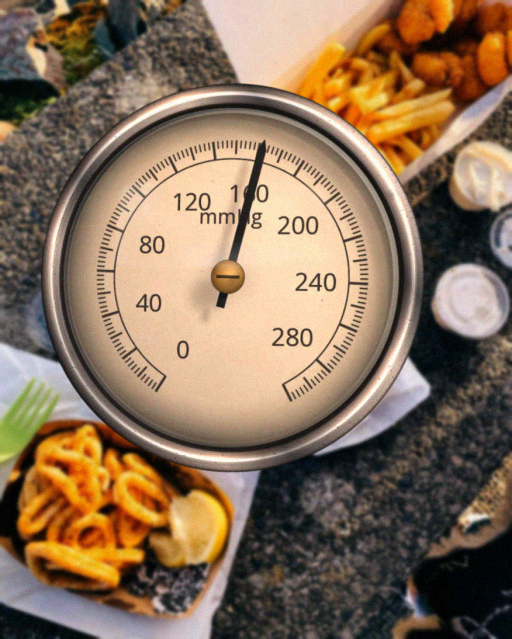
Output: 162mmHg
